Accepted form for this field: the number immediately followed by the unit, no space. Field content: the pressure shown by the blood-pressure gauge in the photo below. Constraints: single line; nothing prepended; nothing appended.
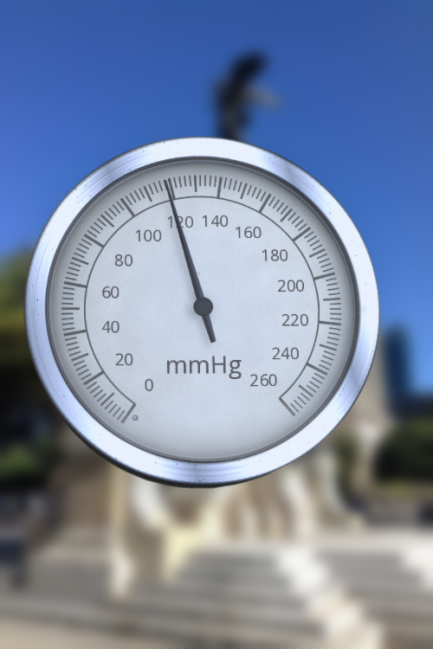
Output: 118mmHg
